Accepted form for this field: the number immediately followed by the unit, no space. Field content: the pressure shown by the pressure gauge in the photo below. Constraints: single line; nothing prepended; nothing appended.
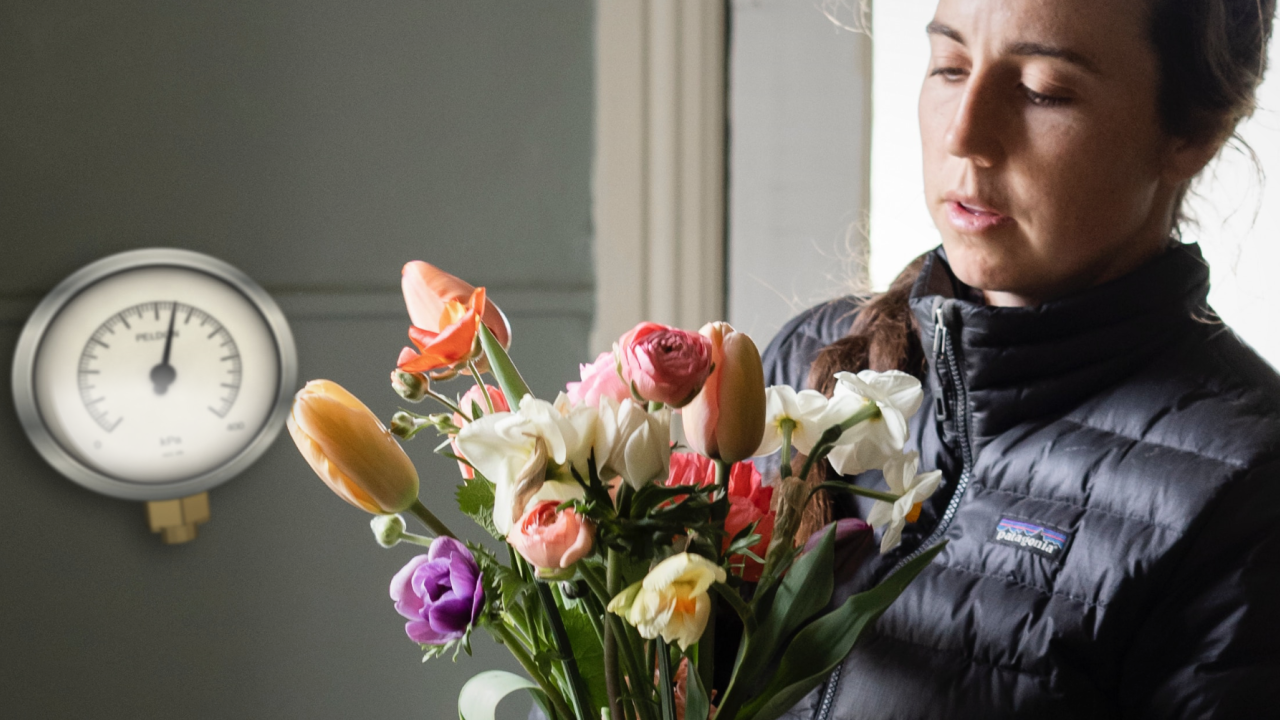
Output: 220kPa
